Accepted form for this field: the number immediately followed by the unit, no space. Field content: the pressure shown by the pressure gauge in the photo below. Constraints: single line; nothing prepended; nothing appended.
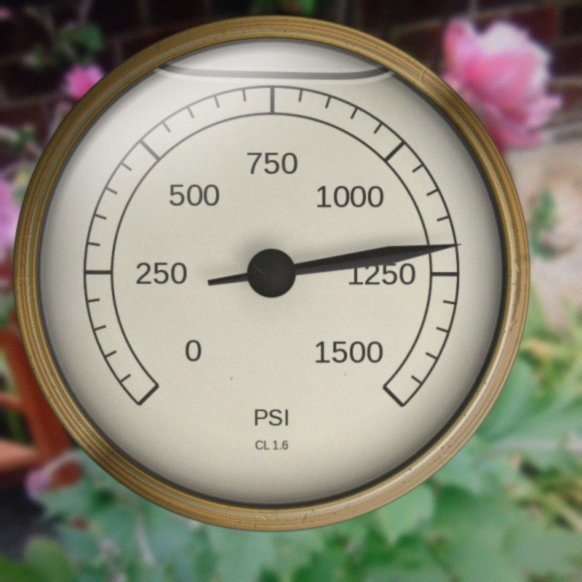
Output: 1200psi
